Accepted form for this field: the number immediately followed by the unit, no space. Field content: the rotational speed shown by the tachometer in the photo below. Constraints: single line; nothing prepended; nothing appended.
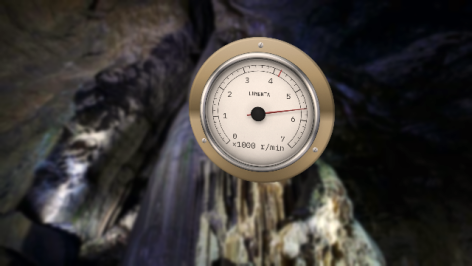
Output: 5600rpm
